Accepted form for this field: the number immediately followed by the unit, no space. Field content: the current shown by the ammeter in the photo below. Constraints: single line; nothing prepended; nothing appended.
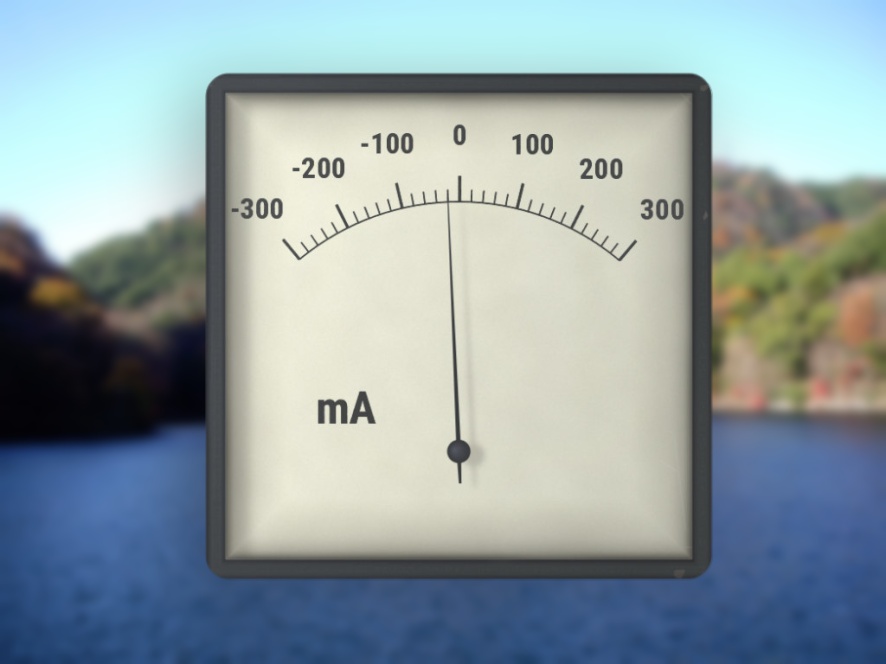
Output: -20mA
